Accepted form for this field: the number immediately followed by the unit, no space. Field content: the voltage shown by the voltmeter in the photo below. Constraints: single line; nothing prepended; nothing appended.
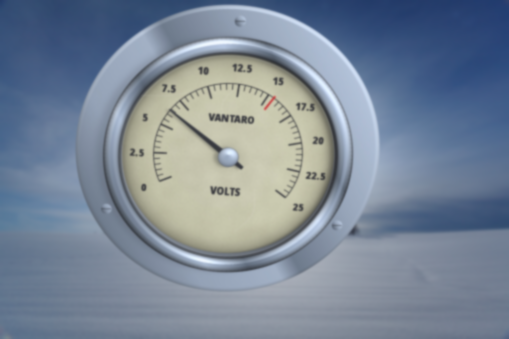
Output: 6.5V
